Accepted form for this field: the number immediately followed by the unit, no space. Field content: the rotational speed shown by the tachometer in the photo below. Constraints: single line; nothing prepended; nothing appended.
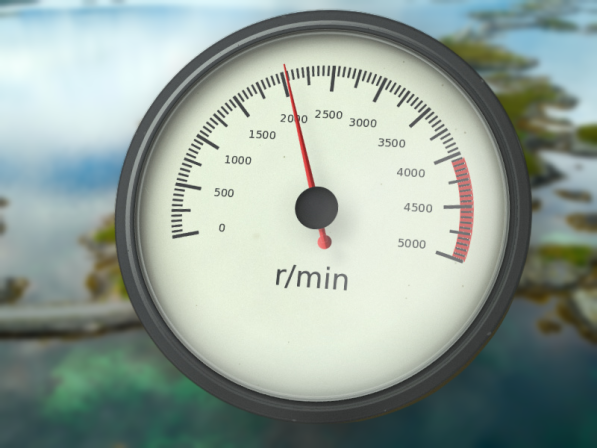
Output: 2050rpm
